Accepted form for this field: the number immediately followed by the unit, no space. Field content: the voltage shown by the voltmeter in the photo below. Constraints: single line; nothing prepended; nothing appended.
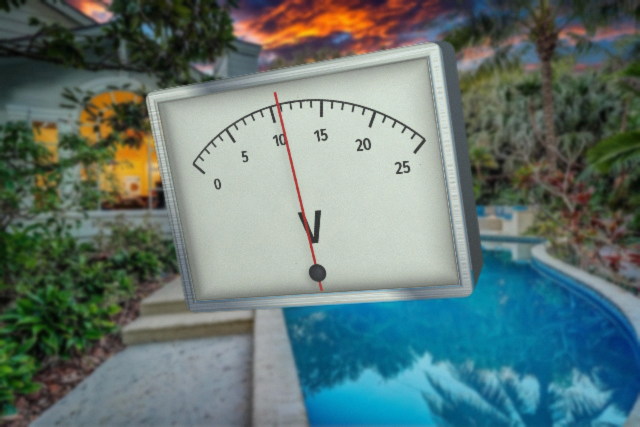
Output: 11V
